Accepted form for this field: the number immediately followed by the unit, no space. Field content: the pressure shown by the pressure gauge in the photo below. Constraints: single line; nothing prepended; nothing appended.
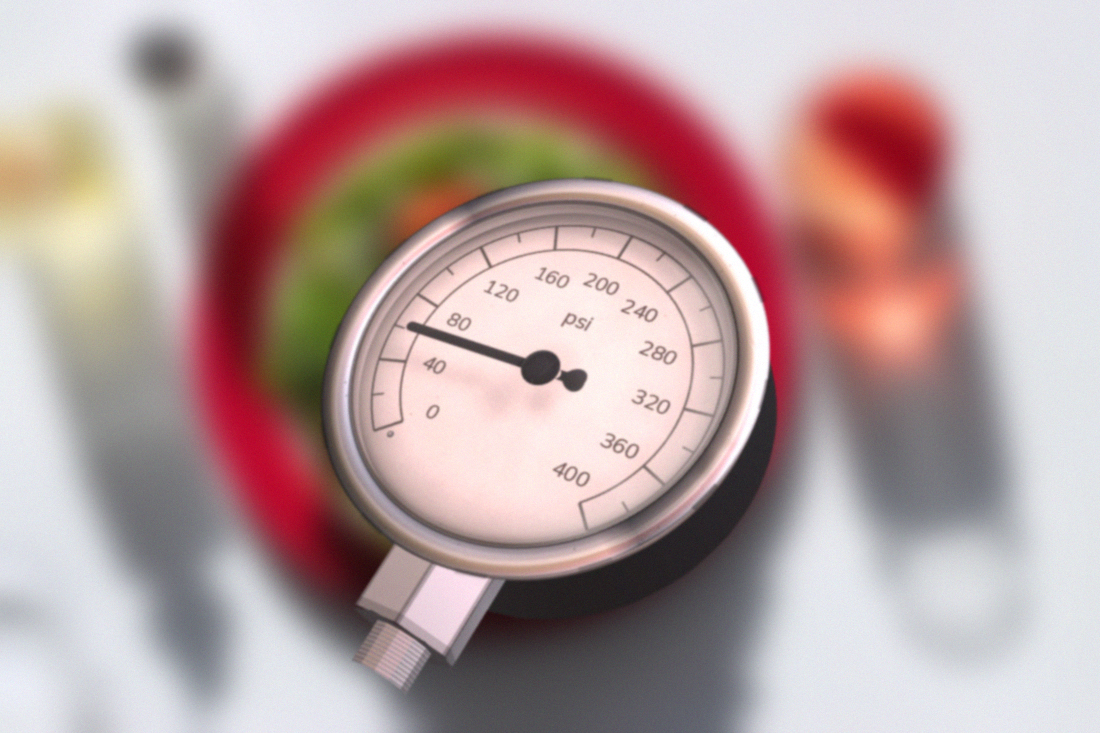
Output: 60psi
